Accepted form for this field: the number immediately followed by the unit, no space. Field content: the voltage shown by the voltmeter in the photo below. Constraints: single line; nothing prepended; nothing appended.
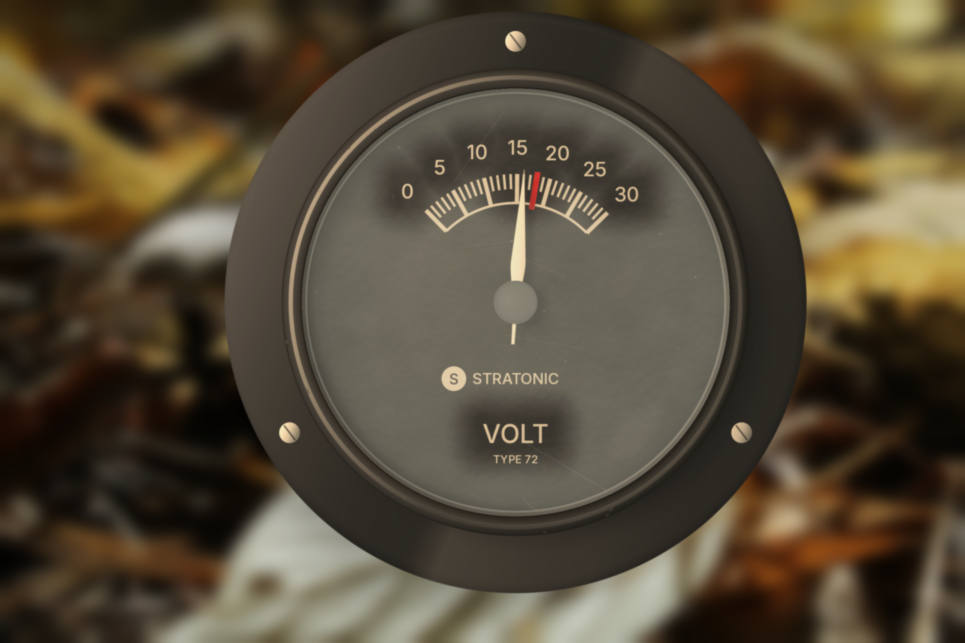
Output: 16V
